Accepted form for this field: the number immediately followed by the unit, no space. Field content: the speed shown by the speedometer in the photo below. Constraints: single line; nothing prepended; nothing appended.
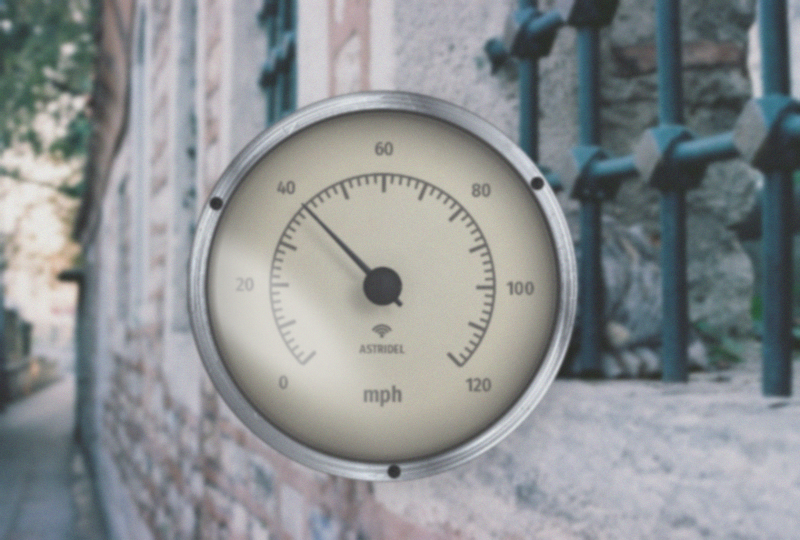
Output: 40mph
